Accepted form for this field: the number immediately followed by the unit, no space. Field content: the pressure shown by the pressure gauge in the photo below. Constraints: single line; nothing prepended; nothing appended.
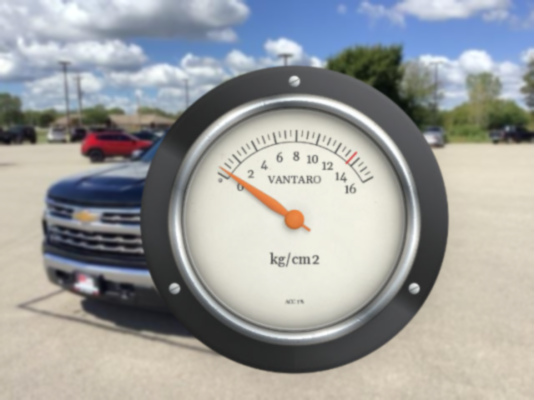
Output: 0.5kg/cm²
